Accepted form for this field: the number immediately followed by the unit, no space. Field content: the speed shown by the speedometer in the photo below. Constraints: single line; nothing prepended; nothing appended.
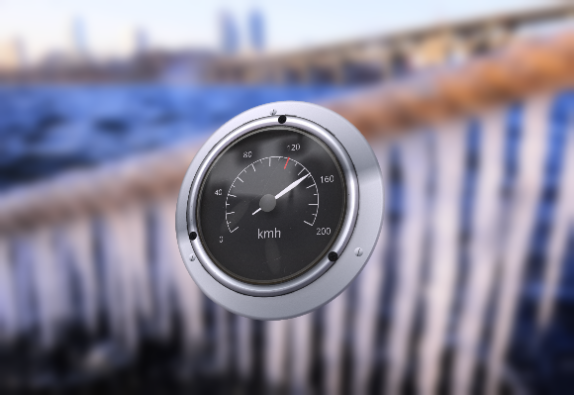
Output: 150km/h
